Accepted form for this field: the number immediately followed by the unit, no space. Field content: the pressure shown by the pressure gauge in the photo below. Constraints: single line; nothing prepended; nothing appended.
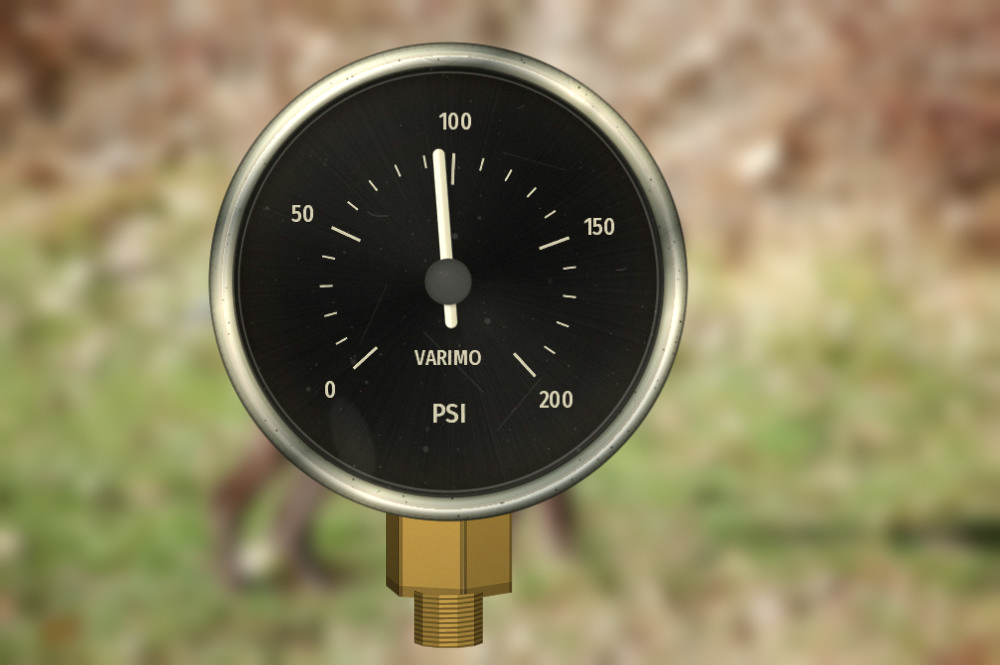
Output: 95psi
